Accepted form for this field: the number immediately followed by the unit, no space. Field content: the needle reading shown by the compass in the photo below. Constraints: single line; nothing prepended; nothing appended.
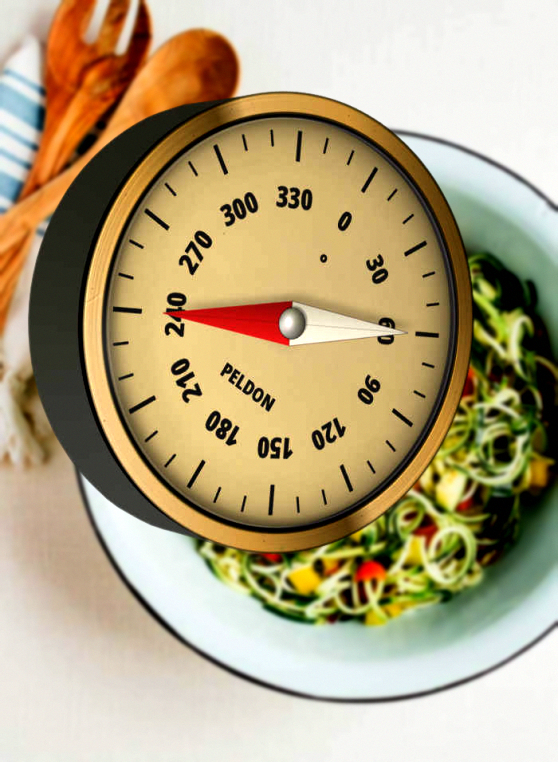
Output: 240°
